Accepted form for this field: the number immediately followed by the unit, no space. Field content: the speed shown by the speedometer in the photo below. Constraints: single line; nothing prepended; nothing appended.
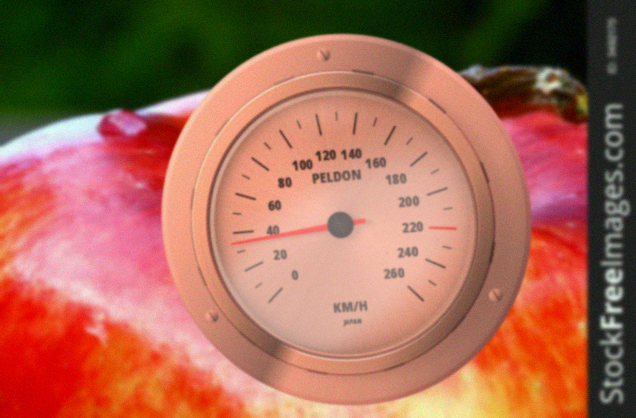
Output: 35km/h
